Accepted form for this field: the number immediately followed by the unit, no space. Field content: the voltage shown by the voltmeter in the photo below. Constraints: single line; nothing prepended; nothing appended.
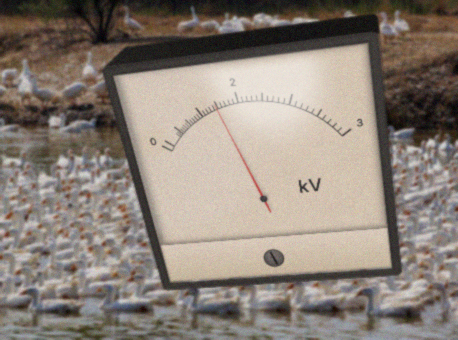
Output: 1.75kV
